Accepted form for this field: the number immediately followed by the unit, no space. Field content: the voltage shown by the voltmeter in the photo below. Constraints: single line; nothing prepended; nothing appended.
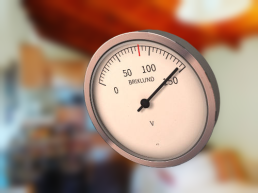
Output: 145V
